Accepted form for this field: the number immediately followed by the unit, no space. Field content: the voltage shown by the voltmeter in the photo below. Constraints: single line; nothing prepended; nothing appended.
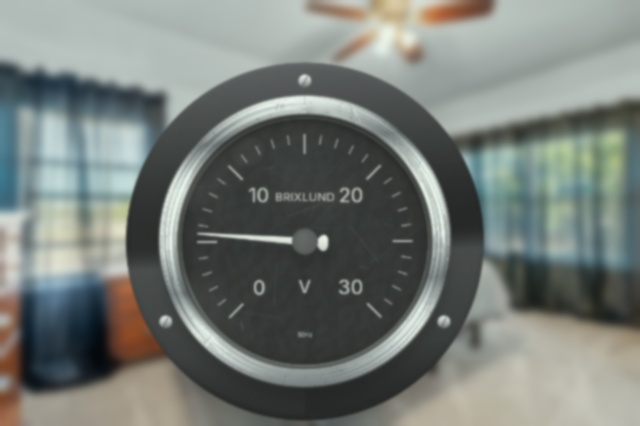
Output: 5.5V
